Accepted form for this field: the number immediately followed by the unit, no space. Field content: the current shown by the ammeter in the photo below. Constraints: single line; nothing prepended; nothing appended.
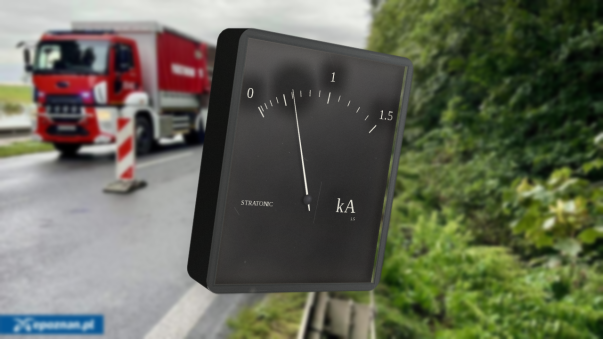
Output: 0.6kA
